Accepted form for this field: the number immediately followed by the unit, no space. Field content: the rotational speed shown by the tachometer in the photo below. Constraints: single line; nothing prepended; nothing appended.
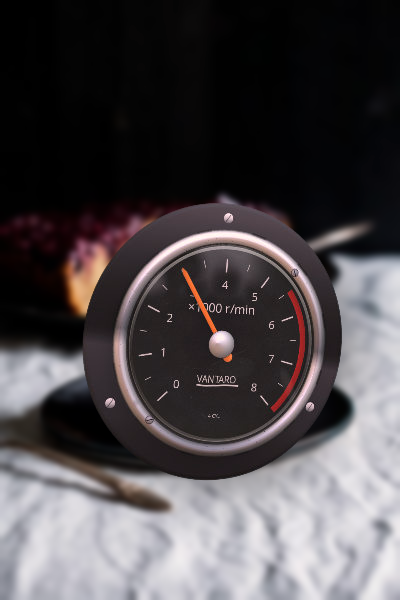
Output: 3000rpm
